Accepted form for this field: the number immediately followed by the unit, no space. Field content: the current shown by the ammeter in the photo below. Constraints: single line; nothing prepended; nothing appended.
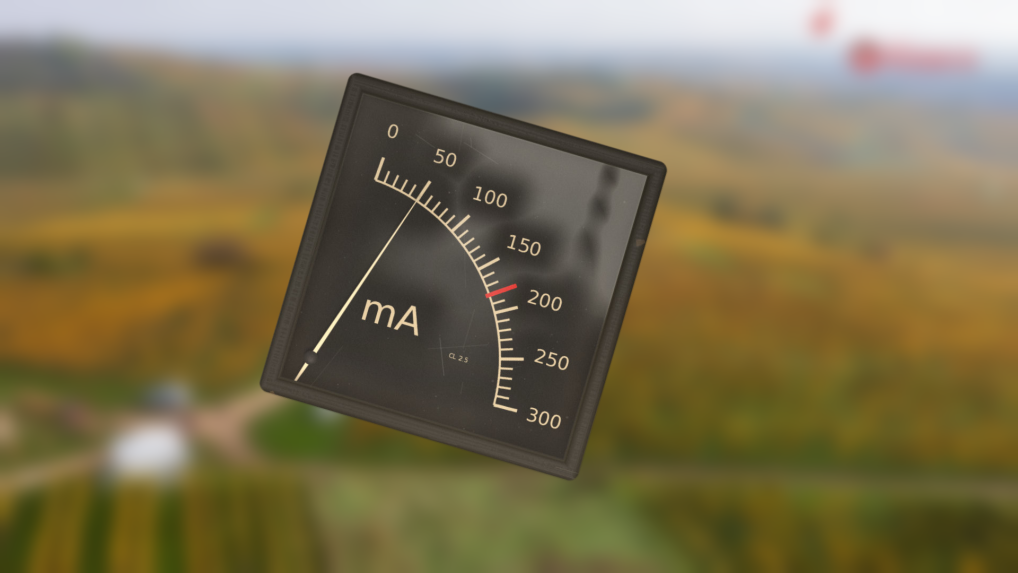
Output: 50mA
